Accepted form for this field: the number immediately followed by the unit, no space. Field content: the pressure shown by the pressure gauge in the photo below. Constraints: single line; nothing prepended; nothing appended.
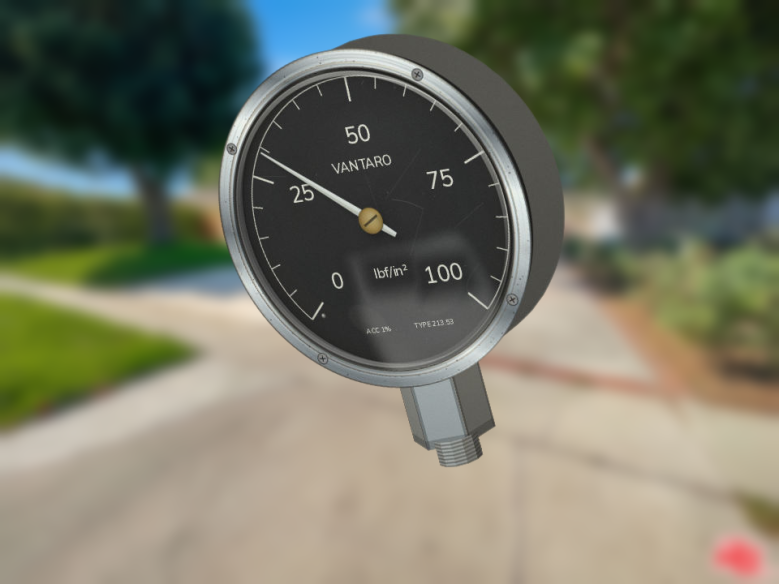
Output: 30psi
